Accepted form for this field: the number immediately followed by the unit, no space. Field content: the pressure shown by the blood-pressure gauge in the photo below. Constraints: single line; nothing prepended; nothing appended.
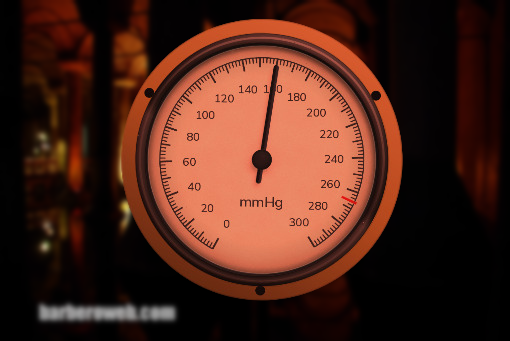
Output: 160mmHg
